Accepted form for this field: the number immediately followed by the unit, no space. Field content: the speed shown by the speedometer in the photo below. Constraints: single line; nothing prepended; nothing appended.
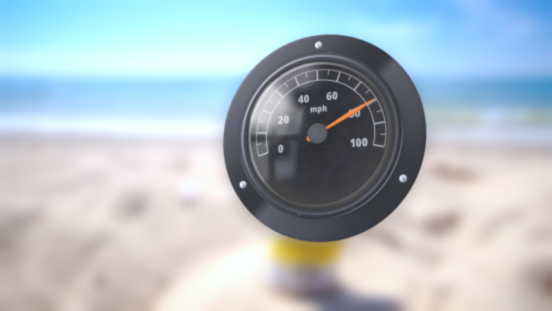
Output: 80mph
